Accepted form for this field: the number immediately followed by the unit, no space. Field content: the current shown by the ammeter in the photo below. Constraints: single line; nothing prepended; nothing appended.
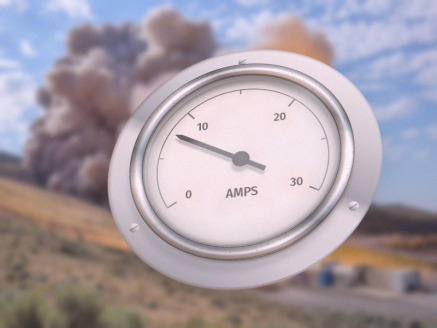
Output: 7.5A
